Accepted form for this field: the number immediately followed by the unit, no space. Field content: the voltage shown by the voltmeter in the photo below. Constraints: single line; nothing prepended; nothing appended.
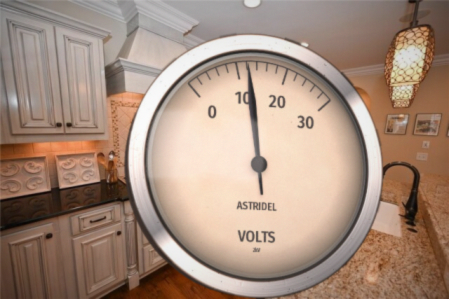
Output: 12V
